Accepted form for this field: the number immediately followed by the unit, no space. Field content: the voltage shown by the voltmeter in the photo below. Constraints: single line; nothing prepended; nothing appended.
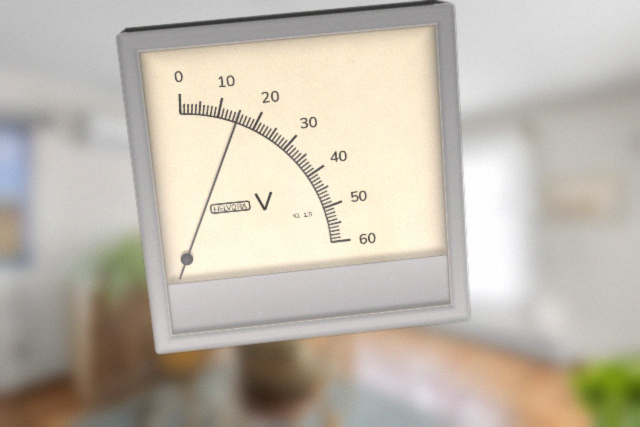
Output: 15V
